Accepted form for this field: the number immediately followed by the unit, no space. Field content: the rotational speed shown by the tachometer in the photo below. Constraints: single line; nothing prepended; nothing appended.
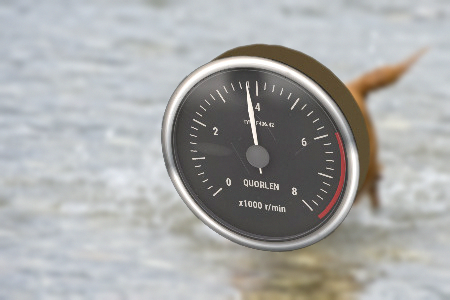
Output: 3800rpm
